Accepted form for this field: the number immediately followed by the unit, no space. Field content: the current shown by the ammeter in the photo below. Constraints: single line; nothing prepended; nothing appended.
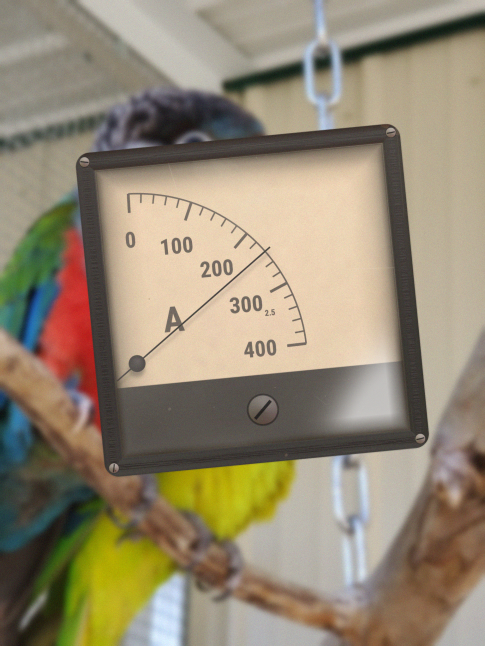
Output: 240A
